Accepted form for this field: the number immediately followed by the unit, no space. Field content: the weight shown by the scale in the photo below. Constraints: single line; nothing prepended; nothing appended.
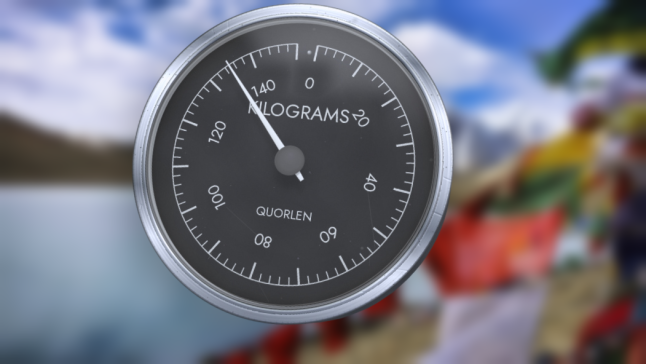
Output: 135kg
